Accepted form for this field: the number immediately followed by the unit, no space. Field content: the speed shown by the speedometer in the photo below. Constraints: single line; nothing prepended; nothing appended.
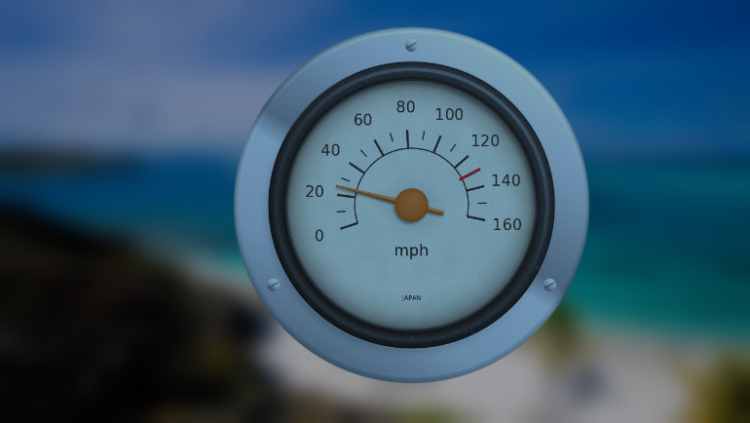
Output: 25mph
